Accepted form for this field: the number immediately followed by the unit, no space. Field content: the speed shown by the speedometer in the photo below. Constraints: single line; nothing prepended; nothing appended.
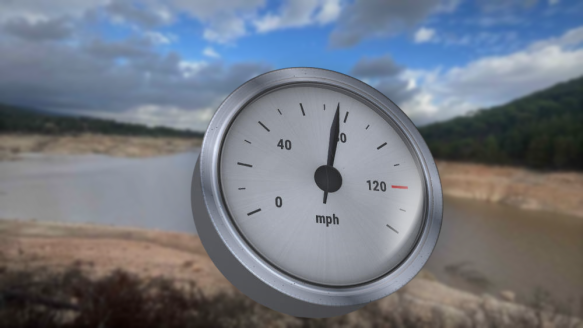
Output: 75mph
